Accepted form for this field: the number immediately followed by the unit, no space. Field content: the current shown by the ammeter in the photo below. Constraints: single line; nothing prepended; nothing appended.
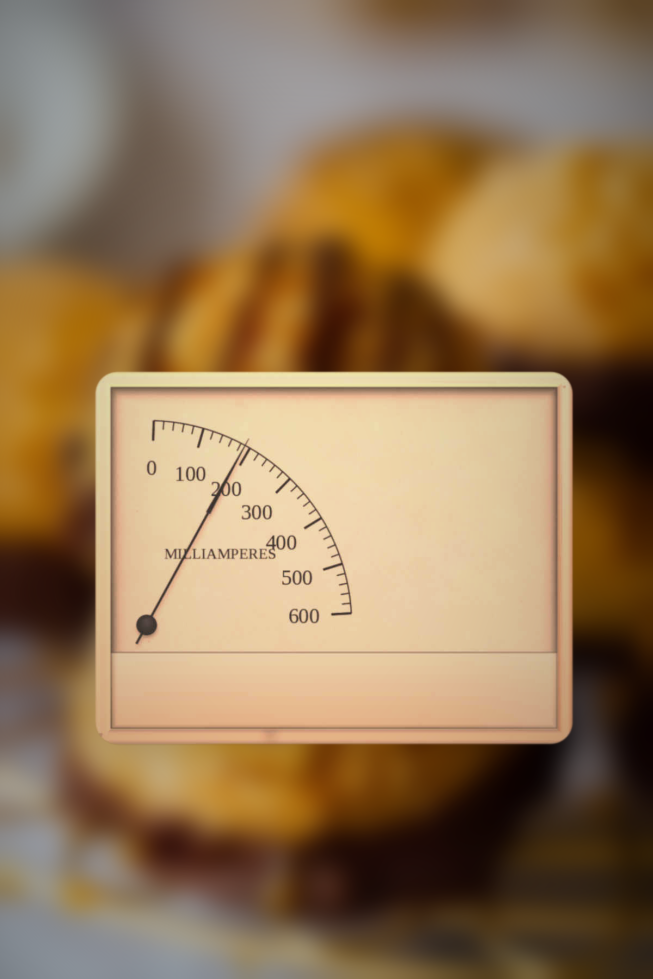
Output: 190mA
